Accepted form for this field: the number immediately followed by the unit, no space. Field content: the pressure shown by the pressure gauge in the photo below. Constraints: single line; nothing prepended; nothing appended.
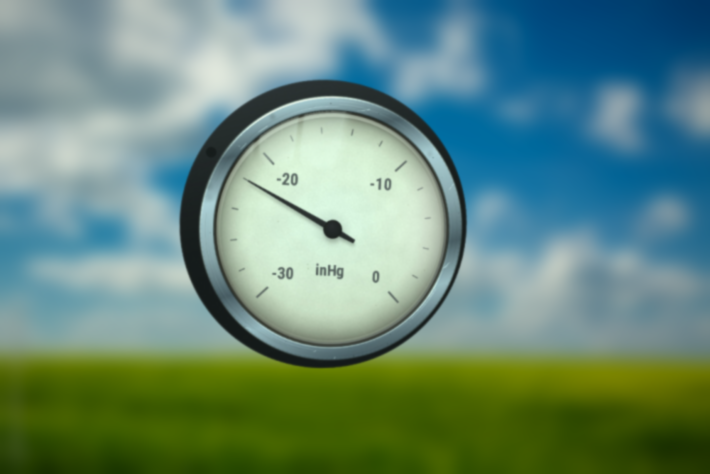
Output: -22inHg
